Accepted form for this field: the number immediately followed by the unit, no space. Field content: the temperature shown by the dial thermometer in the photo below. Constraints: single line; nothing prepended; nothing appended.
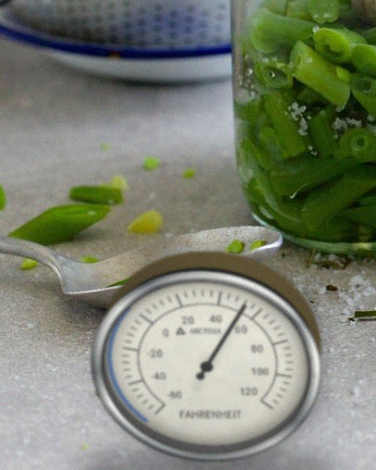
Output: 52°F
